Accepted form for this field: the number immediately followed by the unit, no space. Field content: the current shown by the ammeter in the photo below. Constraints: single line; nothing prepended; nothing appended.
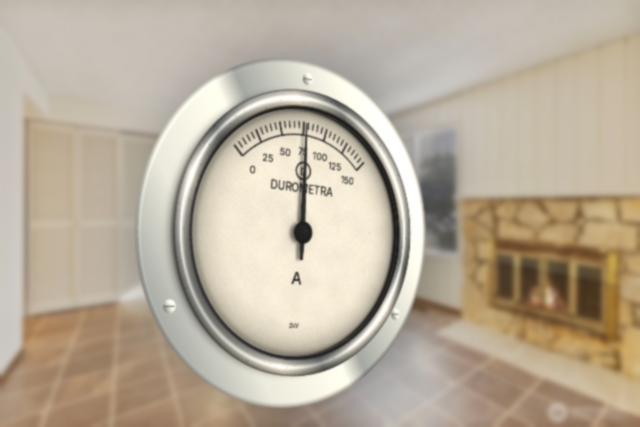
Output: 75A
